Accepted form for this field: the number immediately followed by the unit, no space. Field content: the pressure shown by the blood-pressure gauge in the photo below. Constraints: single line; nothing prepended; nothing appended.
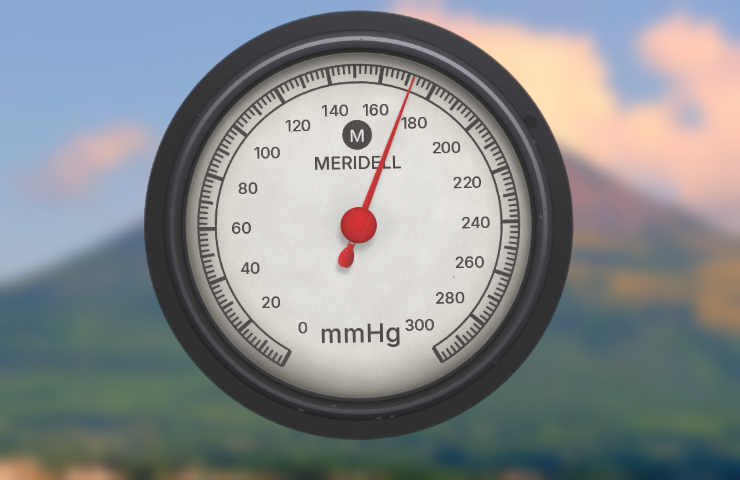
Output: 172mmHg
